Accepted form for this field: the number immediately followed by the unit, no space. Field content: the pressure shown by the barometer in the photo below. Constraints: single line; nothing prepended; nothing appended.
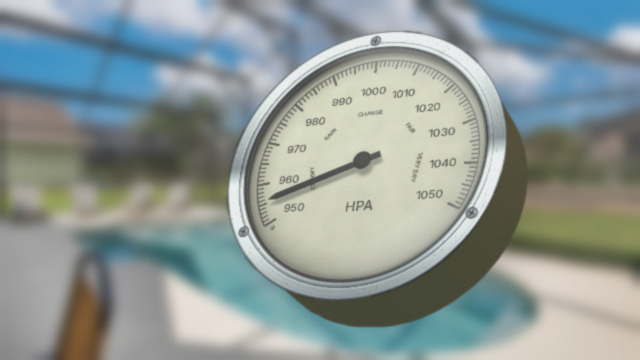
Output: 955hPa
